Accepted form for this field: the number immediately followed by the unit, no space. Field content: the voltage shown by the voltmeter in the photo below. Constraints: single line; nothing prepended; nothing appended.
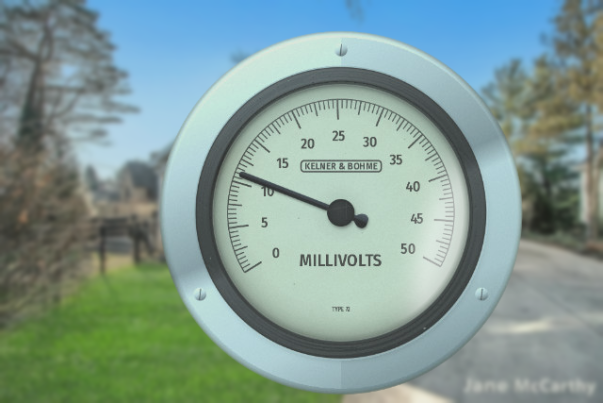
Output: 11mV
